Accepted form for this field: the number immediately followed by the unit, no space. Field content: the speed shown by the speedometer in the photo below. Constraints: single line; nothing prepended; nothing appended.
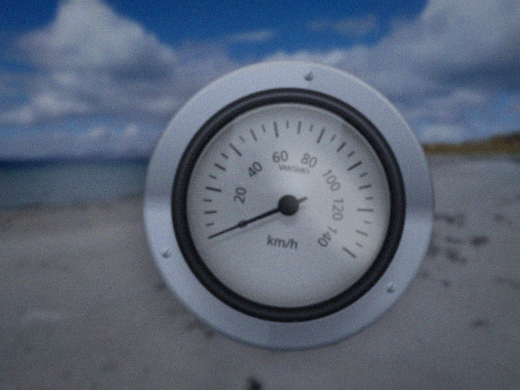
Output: 0km/h
